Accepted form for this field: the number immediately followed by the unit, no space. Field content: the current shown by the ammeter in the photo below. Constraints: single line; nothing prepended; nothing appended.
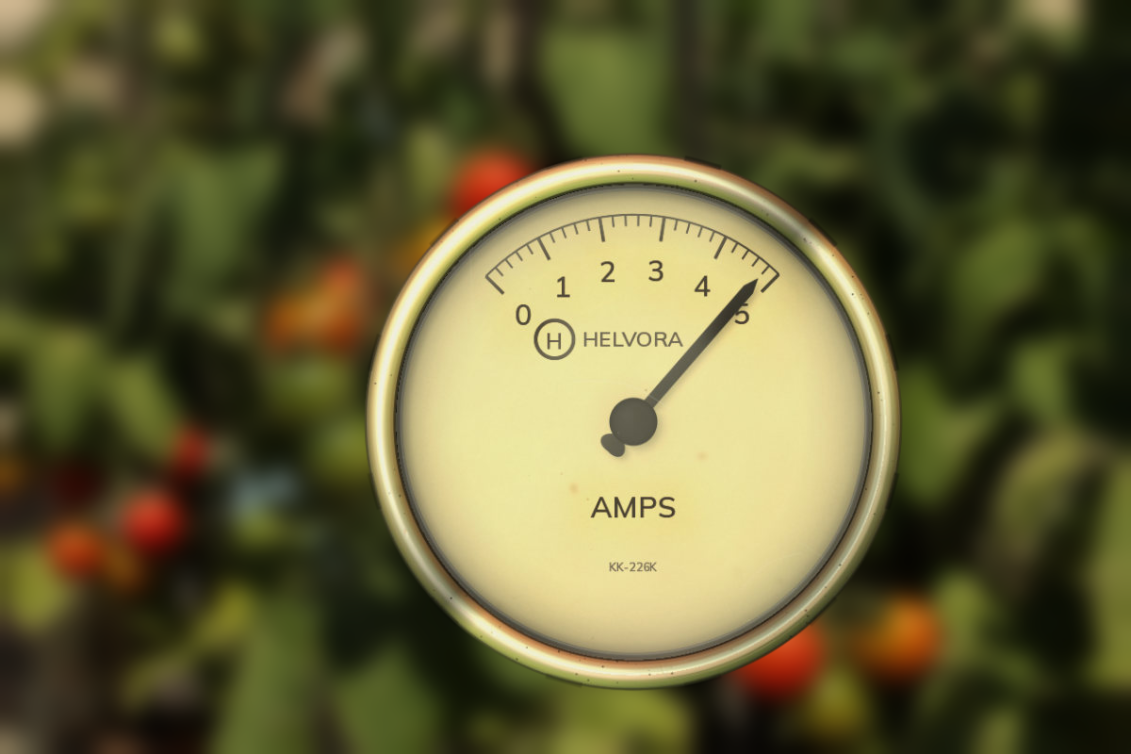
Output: 4.8A
